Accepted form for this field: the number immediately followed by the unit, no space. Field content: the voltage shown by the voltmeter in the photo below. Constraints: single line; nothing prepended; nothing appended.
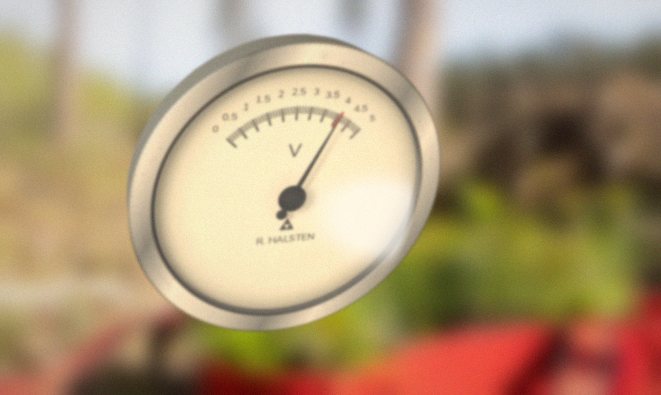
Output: 4V
